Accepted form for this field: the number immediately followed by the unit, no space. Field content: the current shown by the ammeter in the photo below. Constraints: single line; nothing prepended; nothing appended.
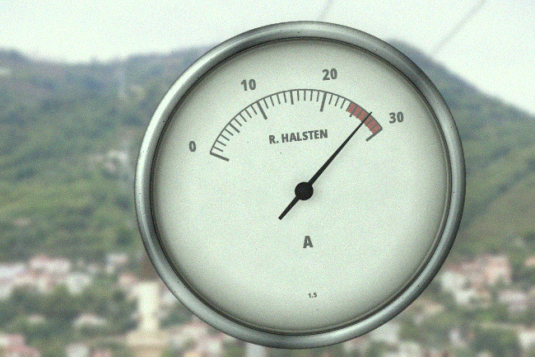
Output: 27A
